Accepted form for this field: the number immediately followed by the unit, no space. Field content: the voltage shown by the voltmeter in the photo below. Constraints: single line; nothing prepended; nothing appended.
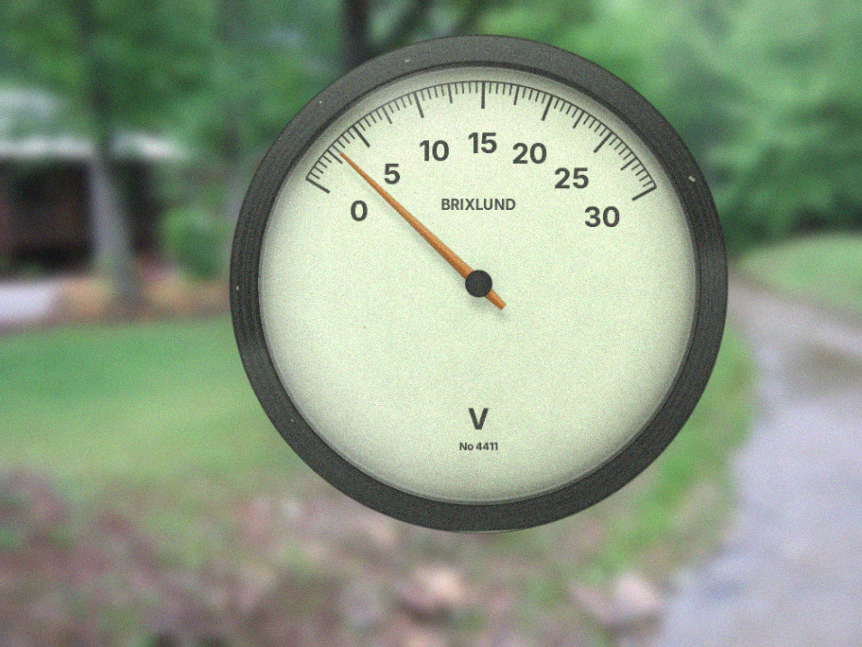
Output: 3V
